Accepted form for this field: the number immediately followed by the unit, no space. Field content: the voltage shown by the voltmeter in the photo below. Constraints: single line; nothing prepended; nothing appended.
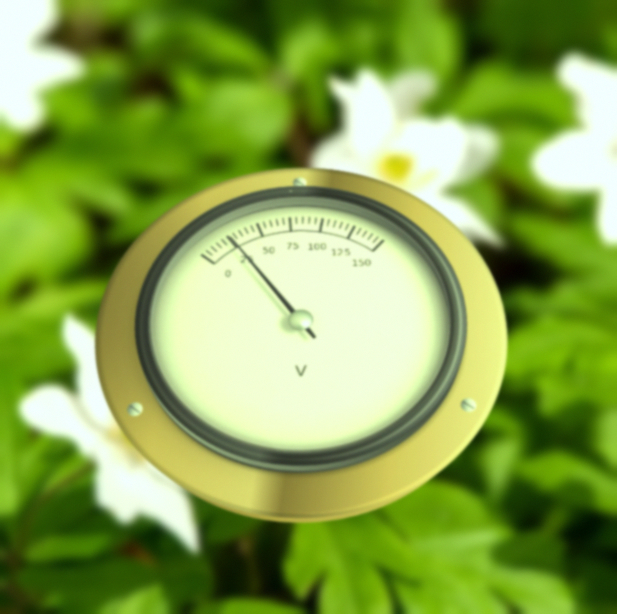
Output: 25V
